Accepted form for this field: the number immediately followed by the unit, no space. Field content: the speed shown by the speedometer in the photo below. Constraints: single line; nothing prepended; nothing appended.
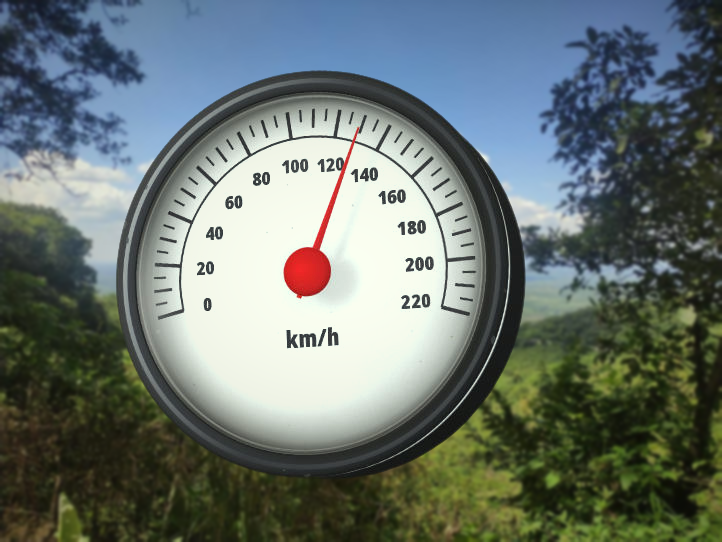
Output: 130km/h
